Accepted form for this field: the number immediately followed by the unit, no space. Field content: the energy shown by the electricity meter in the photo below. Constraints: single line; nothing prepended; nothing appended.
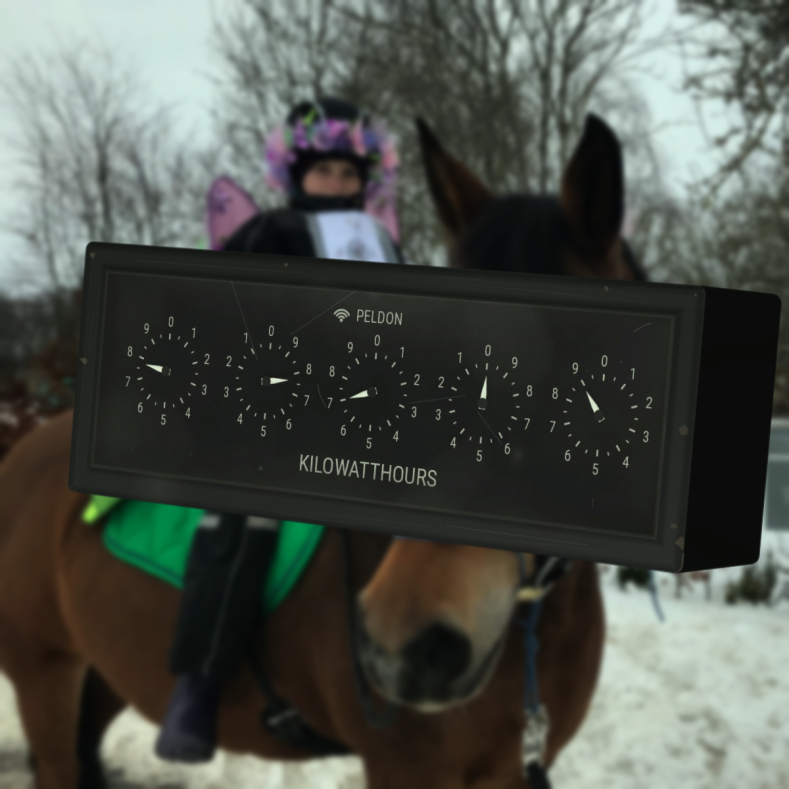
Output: 77699kWh
